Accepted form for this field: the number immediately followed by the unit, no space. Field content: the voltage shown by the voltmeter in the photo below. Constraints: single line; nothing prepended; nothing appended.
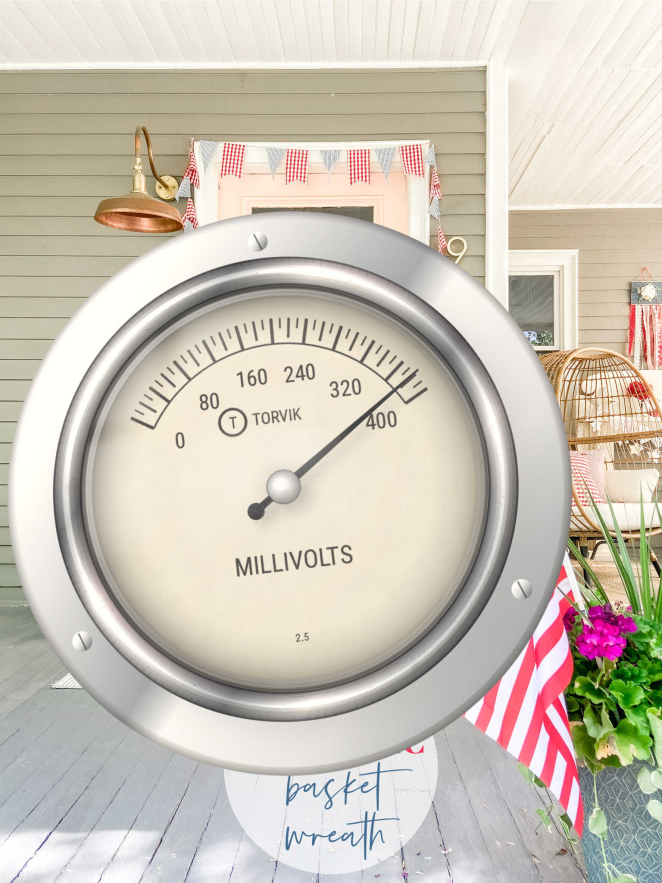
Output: 380mV
